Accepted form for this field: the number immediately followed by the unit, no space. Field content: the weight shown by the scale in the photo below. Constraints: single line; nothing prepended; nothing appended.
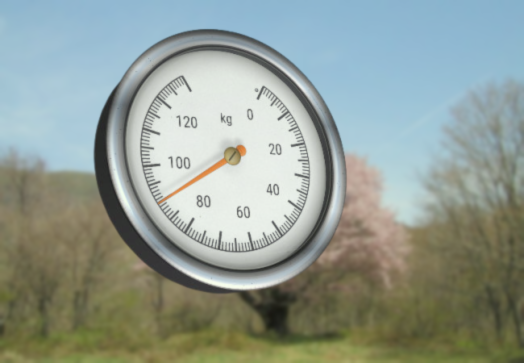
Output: 90kg
